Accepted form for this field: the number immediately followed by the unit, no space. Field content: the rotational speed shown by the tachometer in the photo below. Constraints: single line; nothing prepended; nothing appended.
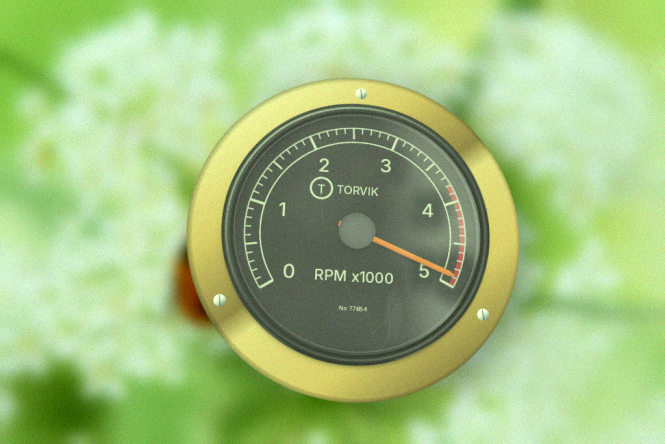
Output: 4900rpm
